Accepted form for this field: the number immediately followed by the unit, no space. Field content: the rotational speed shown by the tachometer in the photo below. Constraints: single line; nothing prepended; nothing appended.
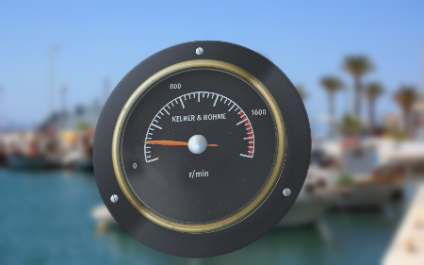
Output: 200rpm
